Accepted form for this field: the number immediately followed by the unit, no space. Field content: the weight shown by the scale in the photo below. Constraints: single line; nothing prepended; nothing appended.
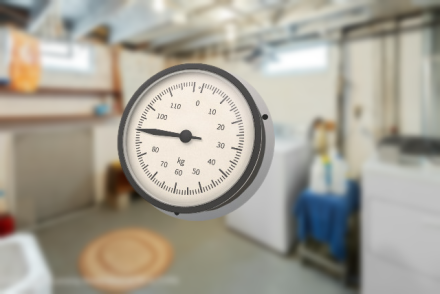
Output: 90kg
